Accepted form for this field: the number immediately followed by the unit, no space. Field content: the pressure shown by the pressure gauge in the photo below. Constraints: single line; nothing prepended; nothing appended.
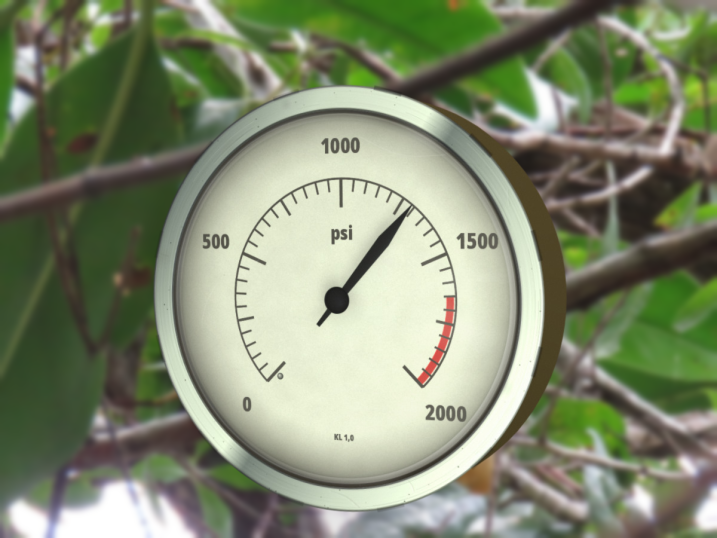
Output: 1300psi
